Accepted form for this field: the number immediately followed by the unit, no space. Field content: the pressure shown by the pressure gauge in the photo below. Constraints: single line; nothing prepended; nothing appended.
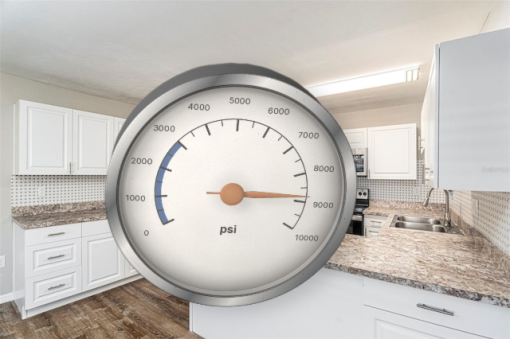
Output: 8750psi
